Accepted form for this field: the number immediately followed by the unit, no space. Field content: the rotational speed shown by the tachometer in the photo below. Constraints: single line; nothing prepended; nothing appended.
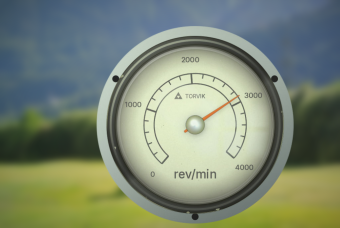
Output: 2900rpm
